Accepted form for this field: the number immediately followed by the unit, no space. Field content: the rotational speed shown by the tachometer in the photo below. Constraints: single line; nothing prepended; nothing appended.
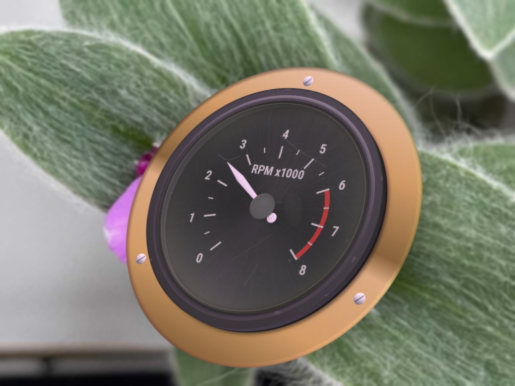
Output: 2500rpm
